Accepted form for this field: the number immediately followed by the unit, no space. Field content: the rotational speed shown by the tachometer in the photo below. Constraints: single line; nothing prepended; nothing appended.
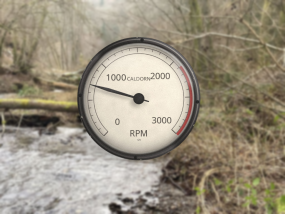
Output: 700rpm
